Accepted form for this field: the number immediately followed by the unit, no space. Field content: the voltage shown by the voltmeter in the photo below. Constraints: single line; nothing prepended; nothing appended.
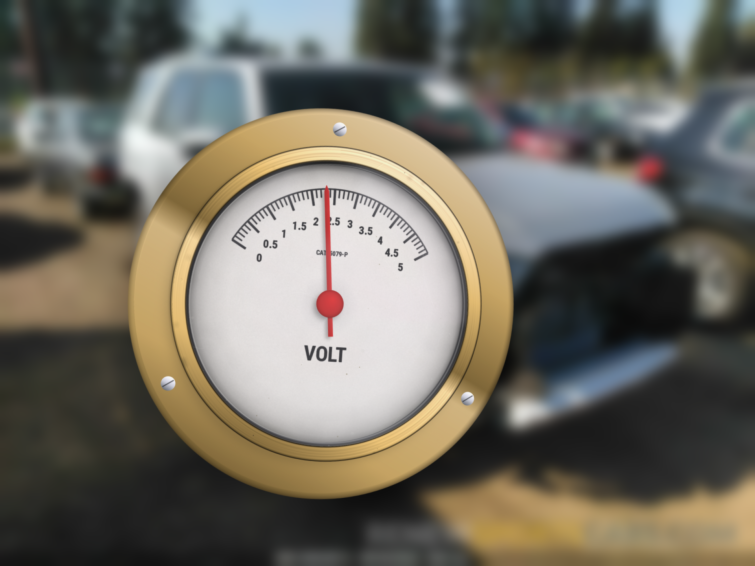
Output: 2.3V
